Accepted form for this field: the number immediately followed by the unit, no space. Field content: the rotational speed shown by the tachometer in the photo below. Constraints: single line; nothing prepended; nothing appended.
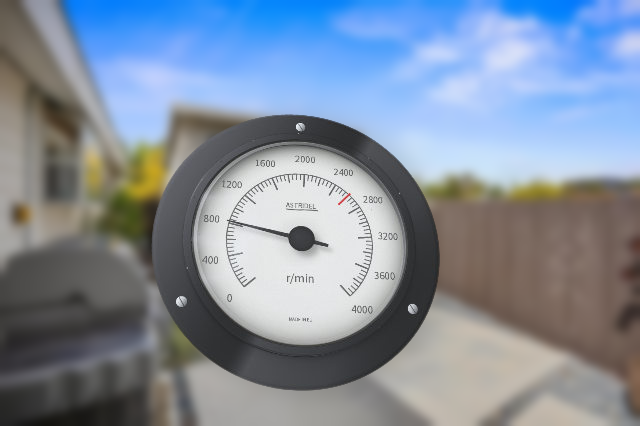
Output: 800rpm
